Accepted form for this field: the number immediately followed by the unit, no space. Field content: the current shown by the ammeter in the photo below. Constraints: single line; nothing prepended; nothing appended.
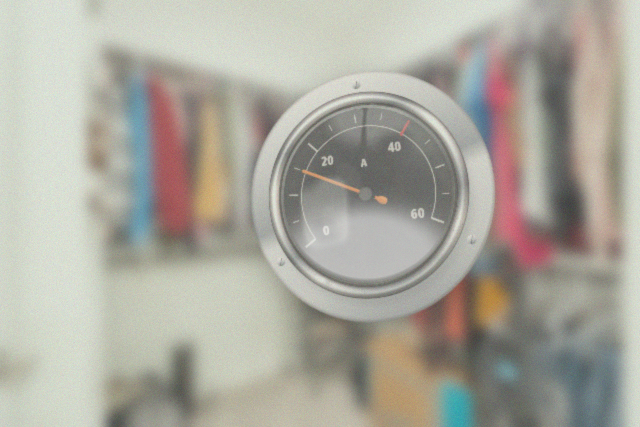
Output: 15A
